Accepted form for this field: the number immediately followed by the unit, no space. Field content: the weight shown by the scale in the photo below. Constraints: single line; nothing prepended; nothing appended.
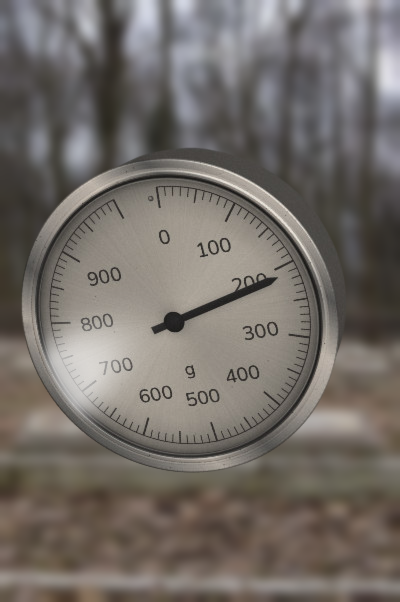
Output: 210g
